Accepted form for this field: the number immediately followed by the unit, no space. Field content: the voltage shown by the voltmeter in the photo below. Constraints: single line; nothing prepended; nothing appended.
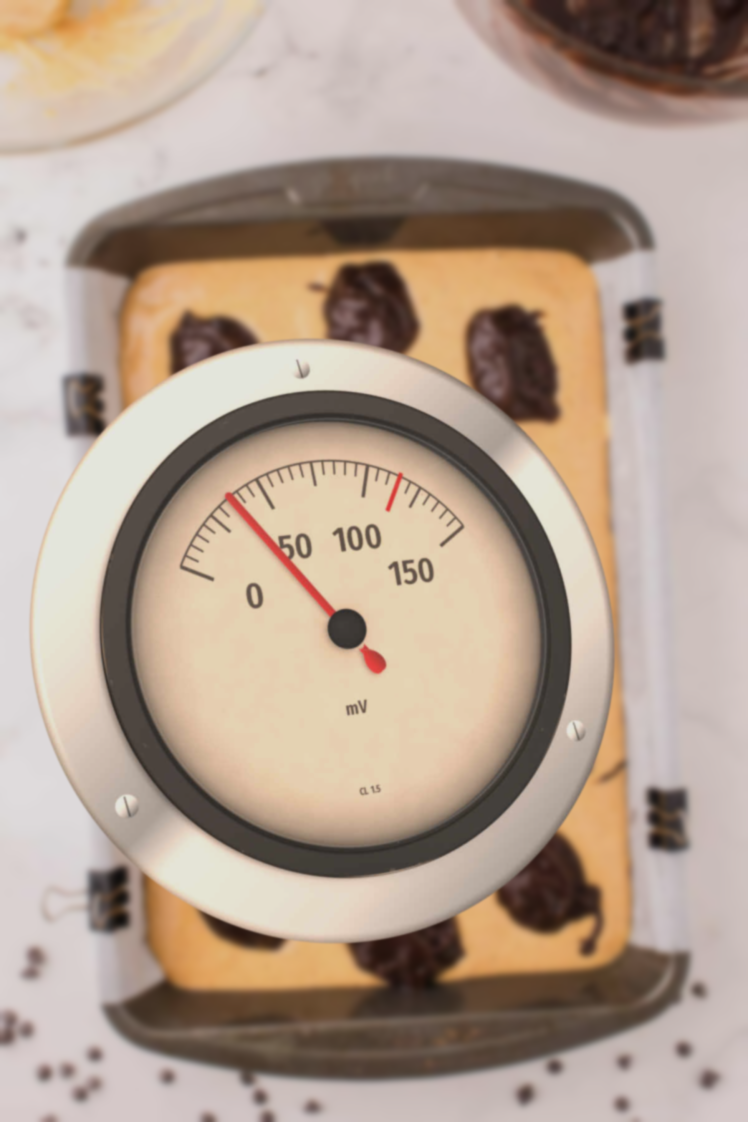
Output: 35mV
